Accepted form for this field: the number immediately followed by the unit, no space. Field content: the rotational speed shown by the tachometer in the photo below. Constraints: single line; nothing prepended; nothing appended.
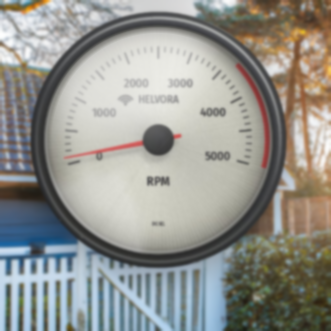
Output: 100rpm
